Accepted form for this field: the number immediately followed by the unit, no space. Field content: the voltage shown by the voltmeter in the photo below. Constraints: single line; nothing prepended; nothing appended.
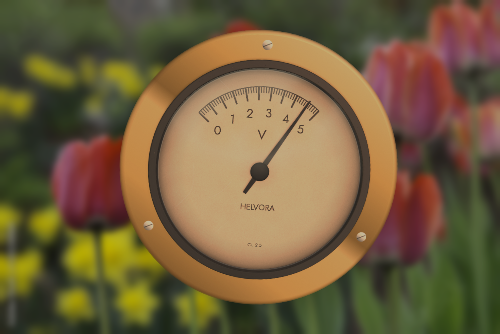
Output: 4.5V
